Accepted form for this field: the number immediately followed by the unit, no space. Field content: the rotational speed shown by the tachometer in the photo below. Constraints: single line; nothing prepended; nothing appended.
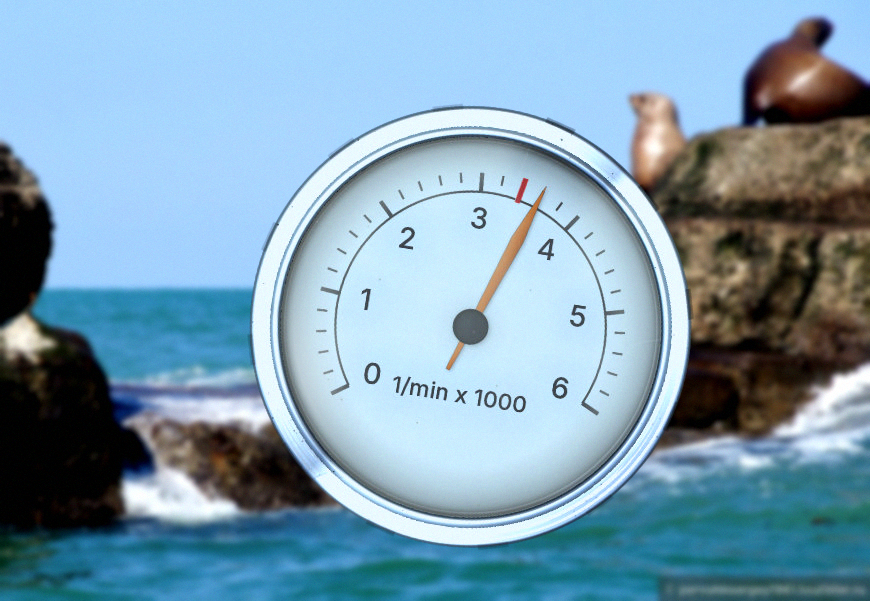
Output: 3600rpm
